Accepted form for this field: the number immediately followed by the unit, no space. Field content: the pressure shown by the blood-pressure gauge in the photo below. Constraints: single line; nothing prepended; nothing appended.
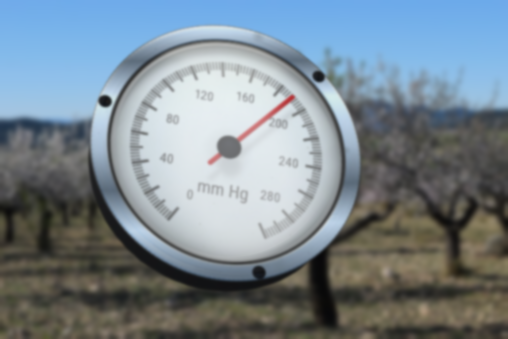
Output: 190mmHg
